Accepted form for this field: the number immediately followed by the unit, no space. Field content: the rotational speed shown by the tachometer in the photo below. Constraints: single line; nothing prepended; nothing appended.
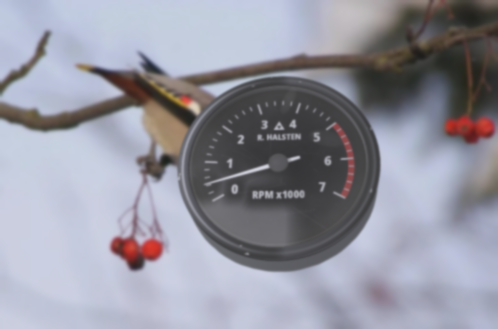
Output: 400rpm
